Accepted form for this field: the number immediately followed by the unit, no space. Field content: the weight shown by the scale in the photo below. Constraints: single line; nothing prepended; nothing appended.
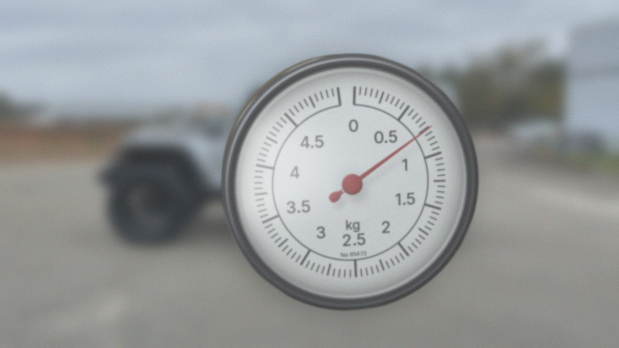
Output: 0.75kg
